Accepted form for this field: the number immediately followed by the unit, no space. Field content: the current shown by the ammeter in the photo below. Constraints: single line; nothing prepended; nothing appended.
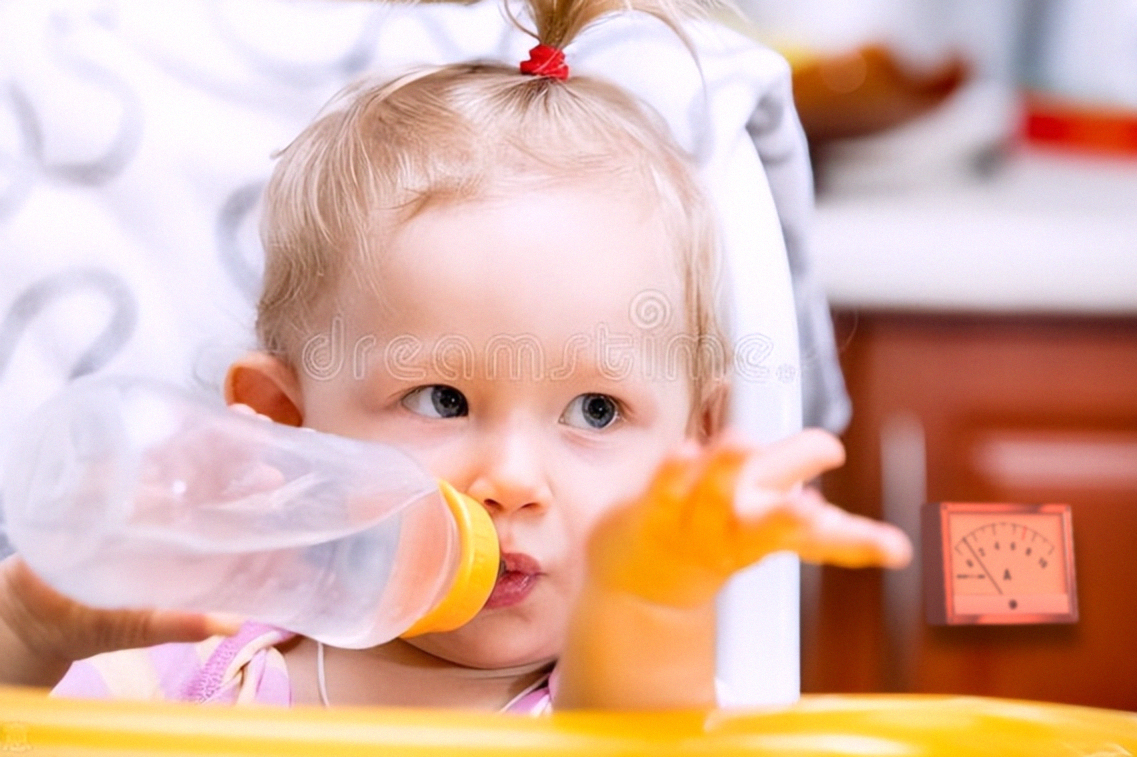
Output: 1A
